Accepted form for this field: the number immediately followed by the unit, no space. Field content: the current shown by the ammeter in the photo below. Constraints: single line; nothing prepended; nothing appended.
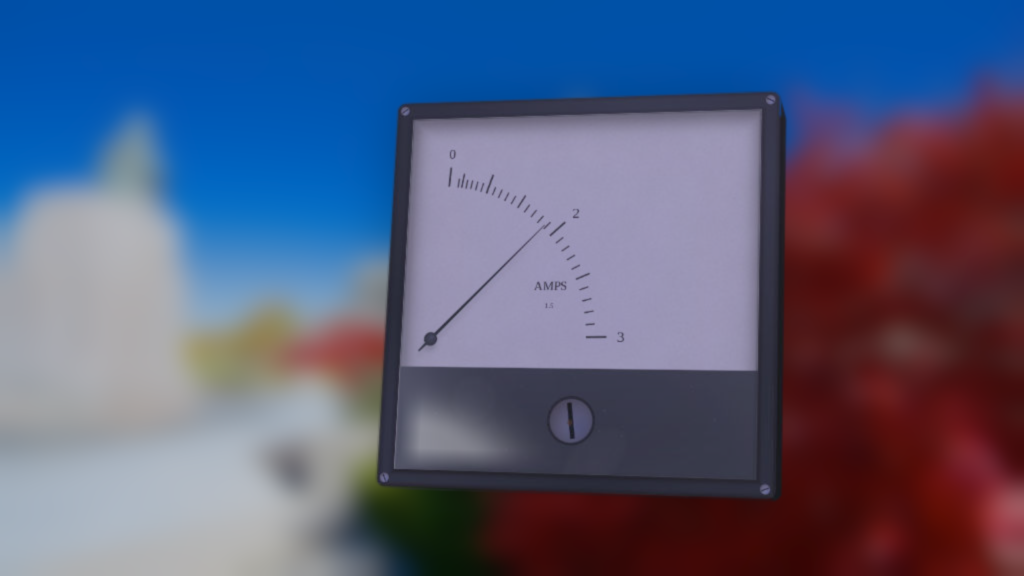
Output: 1.9A
